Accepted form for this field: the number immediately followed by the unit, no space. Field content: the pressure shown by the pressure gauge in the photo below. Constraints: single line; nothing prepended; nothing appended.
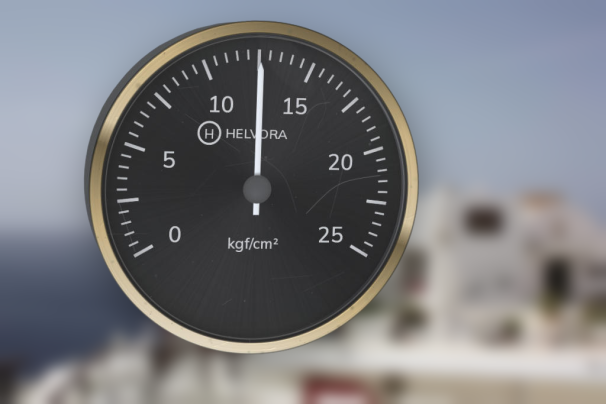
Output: 12.5kg/cm²
